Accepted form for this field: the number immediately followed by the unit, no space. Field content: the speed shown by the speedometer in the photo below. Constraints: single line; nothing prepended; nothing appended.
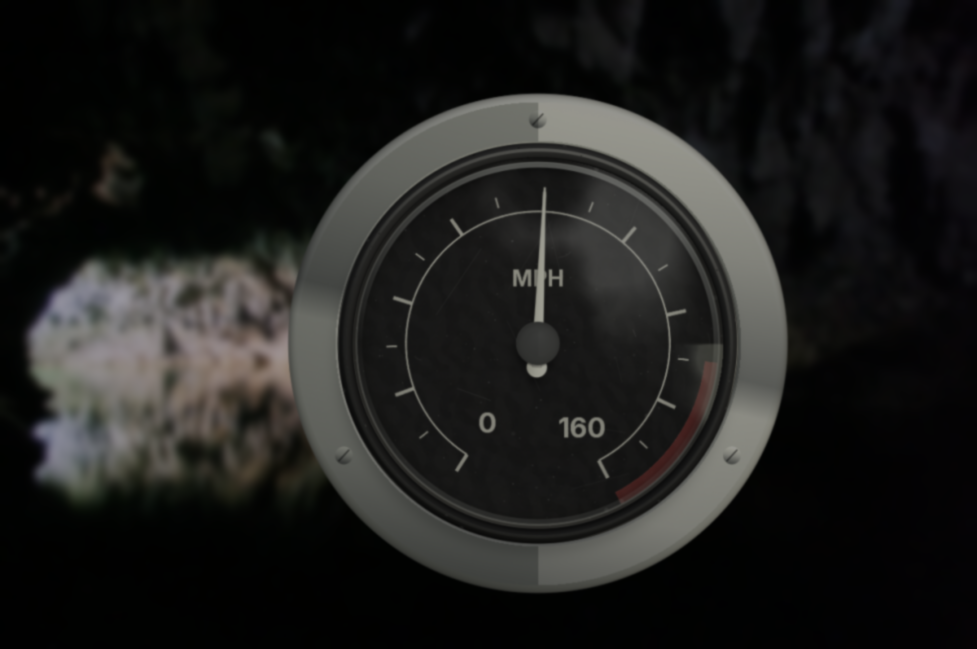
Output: 80mph
